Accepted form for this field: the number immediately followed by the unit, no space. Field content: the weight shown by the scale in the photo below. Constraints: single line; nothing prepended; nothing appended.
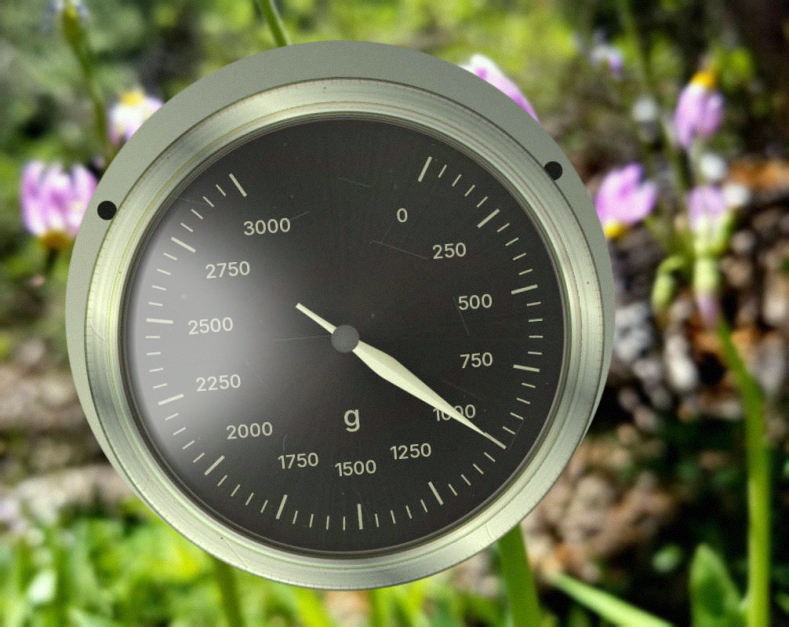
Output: 1000g
